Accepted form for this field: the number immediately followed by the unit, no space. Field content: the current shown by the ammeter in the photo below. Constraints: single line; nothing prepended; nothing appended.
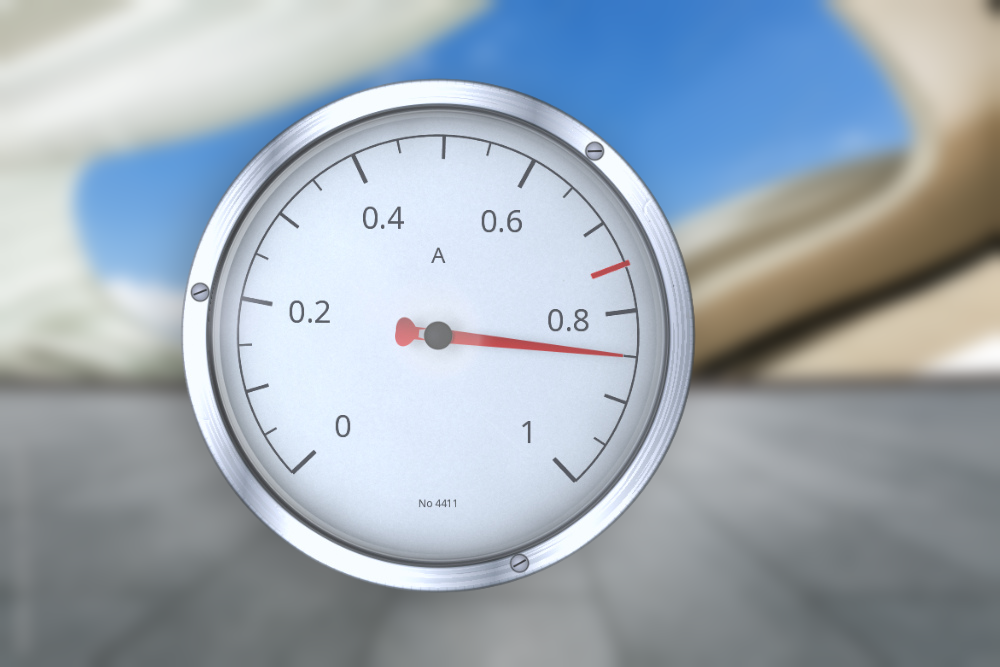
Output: 0.85A
